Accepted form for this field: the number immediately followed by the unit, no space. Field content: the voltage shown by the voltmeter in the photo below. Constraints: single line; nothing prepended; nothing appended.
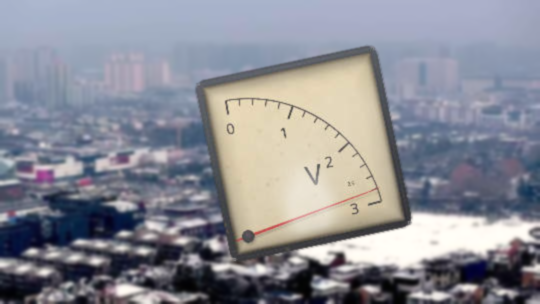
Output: 2.8V
